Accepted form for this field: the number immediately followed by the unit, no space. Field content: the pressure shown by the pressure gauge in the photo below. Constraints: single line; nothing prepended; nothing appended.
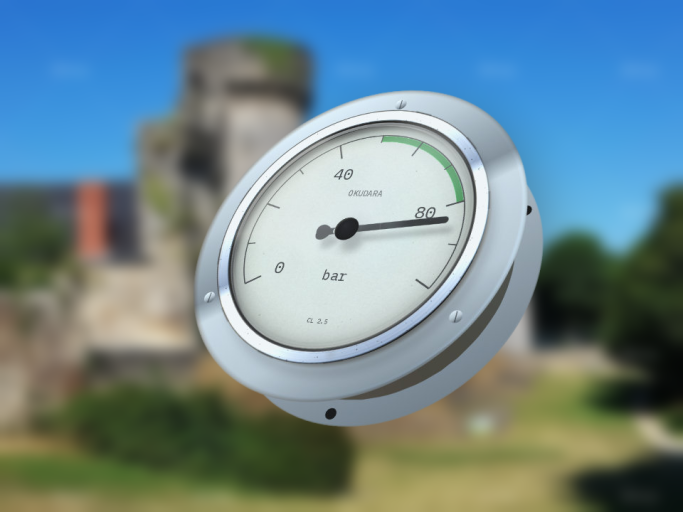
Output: 85bar
